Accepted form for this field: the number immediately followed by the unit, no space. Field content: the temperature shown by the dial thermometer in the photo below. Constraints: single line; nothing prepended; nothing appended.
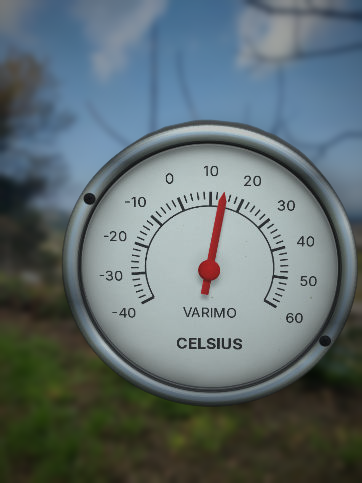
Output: 14°C
